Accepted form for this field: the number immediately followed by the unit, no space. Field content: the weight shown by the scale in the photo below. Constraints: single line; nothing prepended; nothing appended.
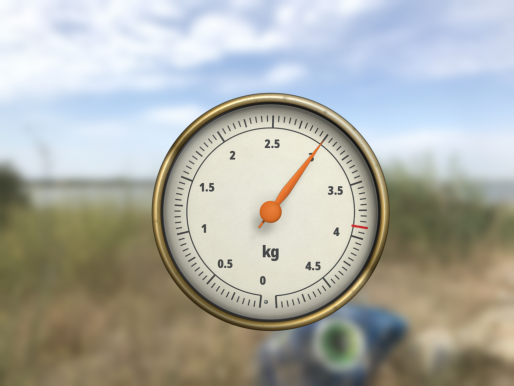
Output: 3kg
